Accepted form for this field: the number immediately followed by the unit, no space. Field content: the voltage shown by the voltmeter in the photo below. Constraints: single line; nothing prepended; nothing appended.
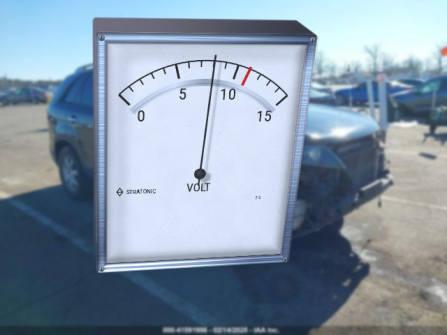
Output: 8V
